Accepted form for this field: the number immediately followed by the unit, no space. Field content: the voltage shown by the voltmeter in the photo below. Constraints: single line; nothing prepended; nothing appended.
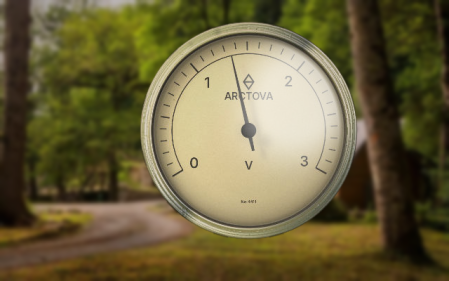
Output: 1.35V
